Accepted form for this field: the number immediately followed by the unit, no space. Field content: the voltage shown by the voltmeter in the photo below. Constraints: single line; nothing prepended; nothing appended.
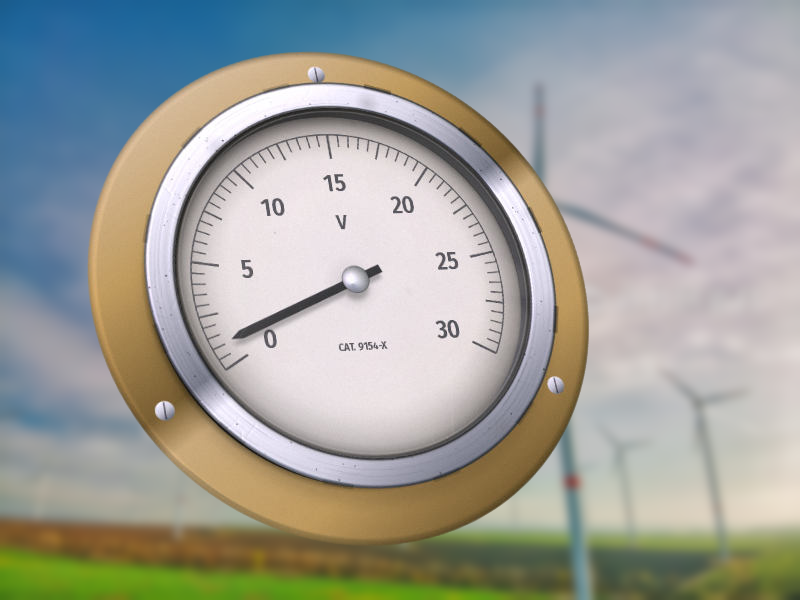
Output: 1V
